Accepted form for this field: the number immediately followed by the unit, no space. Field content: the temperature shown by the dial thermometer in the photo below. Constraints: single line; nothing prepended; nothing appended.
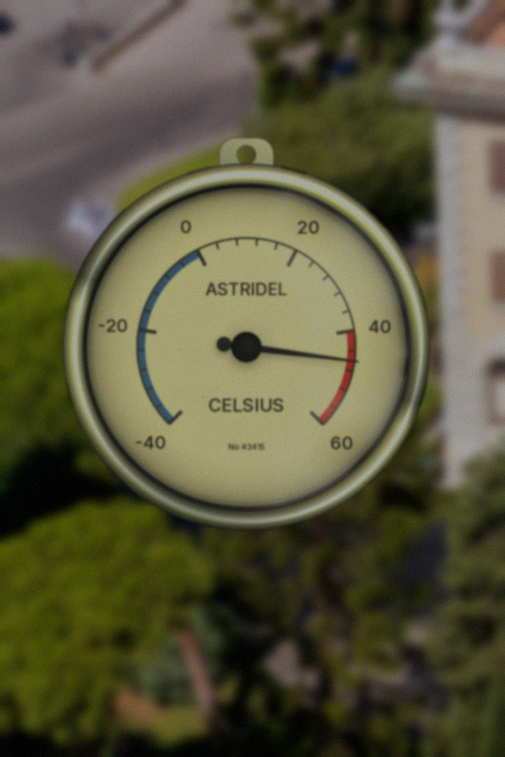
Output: 46°C
